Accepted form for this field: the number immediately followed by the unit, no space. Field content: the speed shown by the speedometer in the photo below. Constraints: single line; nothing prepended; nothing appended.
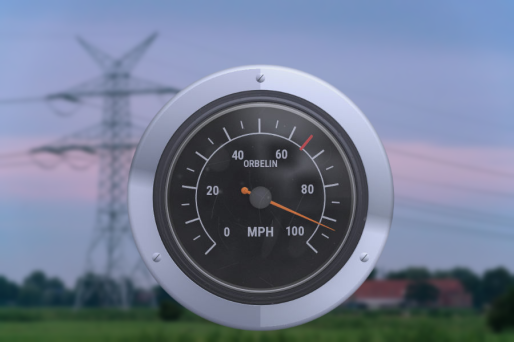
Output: 92.5mph
